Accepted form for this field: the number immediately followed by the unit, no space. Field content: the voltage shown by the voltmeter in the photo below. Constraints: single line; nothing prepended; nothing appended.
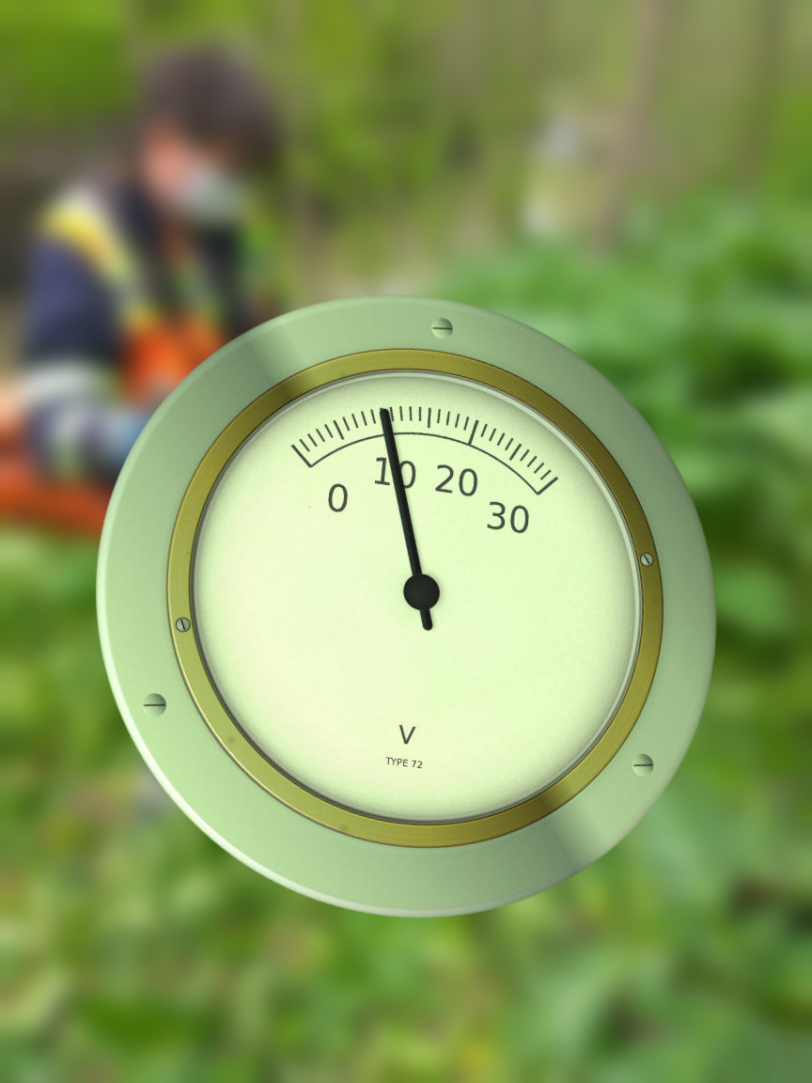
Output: 10V
